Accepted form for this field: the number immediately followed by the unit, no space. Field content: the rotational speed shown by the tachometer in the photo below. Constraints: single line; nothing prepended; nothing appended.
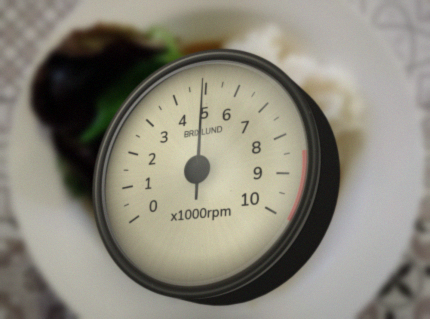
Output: 5000rpm
